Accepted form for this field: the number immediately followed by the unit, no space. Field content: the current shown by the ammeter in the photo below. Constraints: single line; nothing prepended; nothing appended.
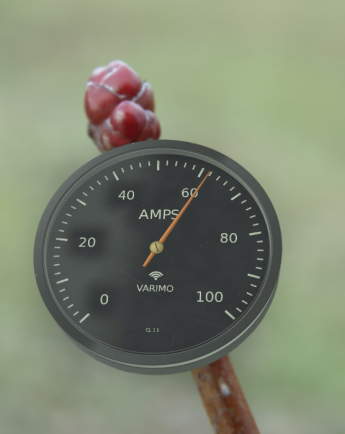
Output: 62A
